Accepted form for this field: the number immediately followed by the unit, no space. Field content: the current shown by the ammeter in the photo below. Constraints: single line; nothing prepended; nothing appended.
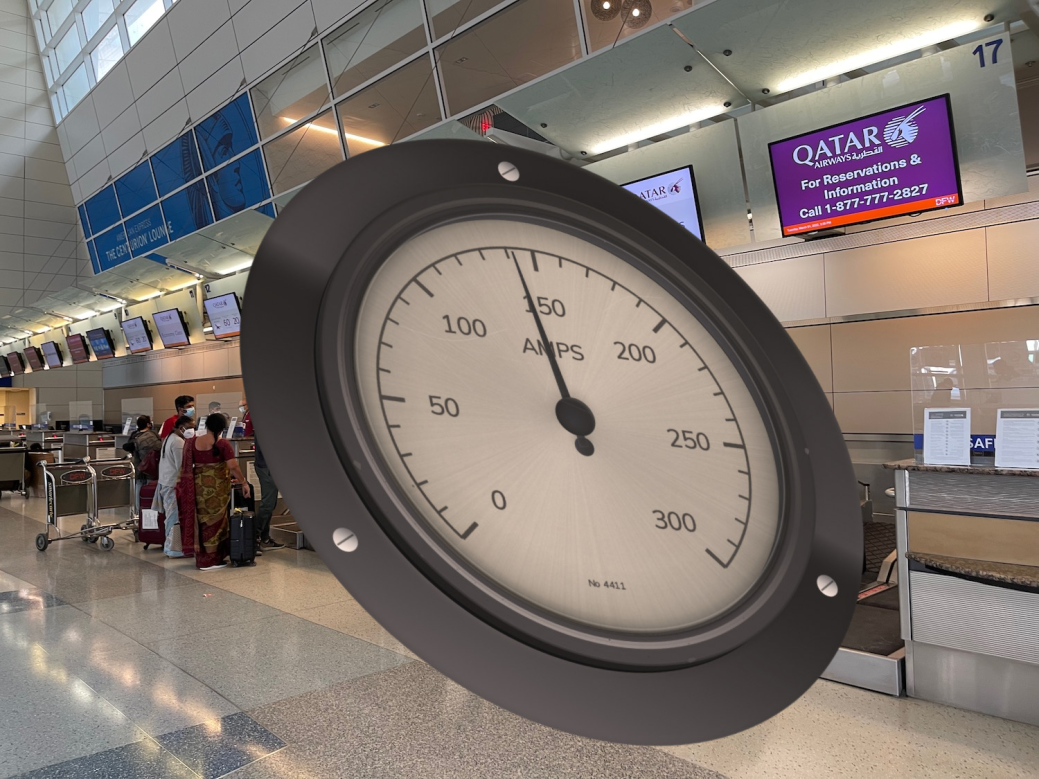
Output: 140A
